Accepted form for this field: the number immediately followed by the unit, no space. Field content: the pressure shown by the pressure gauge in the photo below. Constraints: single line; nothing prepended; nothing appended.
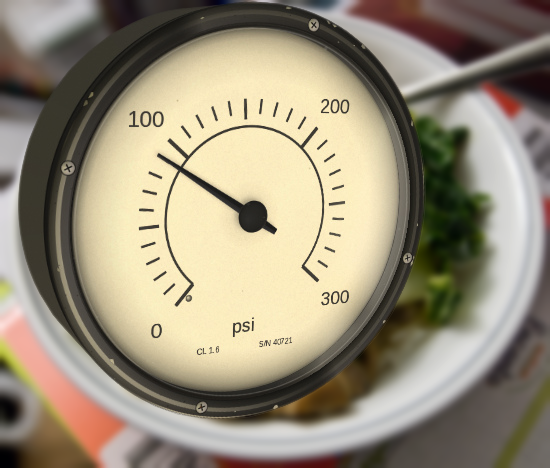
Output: 90psi
